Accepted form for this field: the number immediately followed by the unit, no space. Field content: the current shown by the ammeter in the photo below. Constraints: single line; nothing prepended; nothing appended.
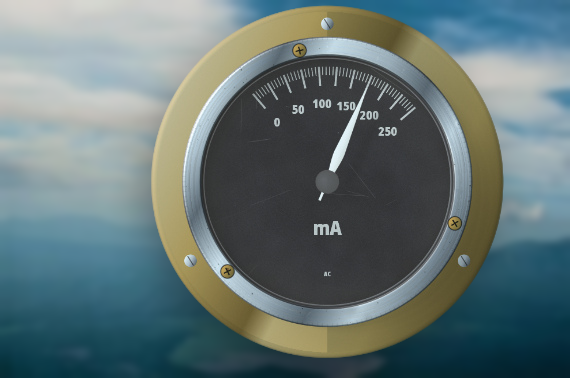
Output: 175mA
